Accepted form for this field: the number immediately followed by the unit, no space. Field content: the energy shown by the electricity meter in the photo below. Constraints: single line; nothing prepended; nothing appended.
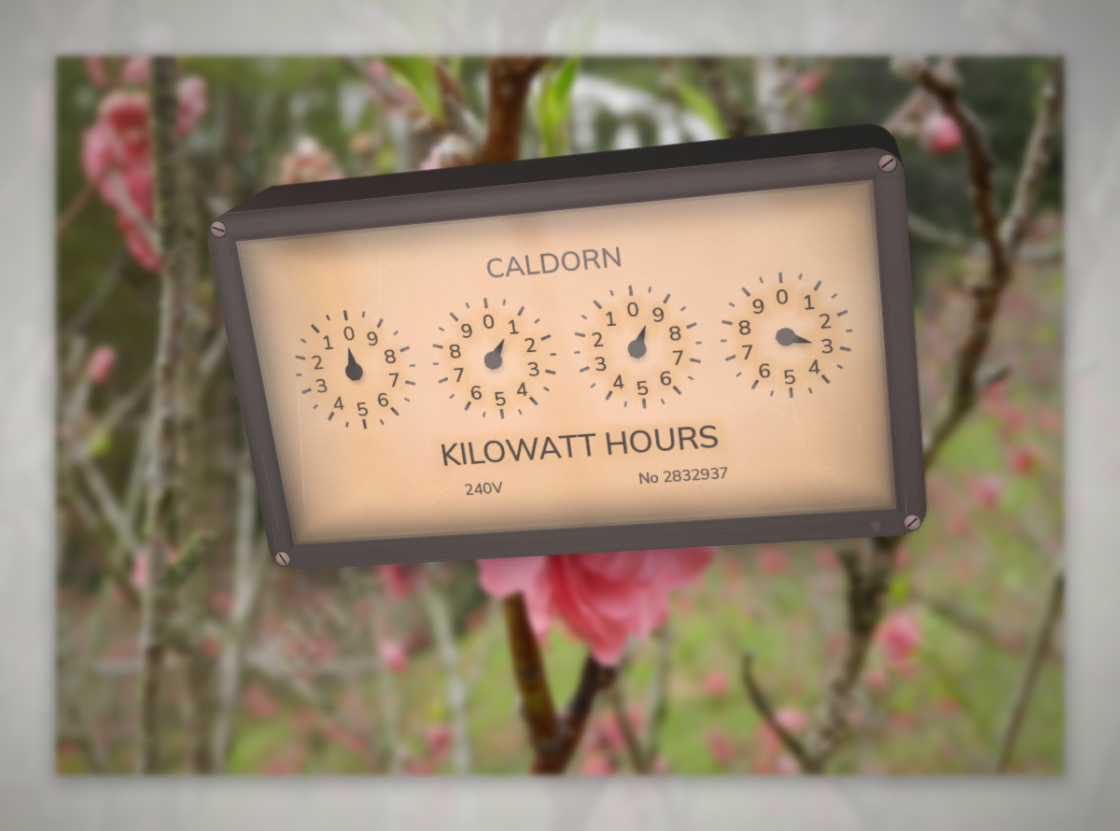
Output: 93kWh
